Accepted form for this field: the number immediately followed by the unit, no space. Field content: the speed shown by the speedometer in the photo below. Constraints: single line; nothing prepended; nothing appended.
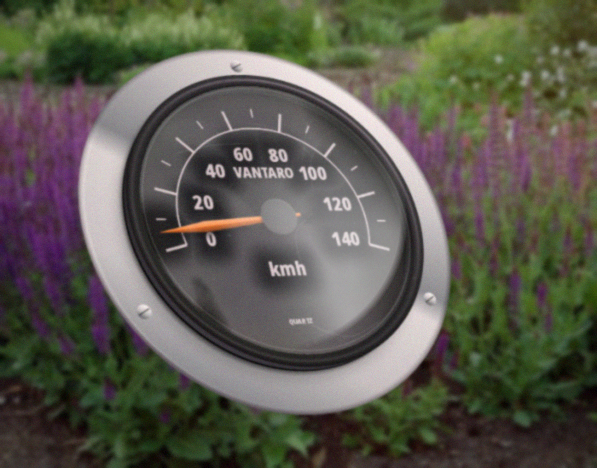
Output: 5km/h
